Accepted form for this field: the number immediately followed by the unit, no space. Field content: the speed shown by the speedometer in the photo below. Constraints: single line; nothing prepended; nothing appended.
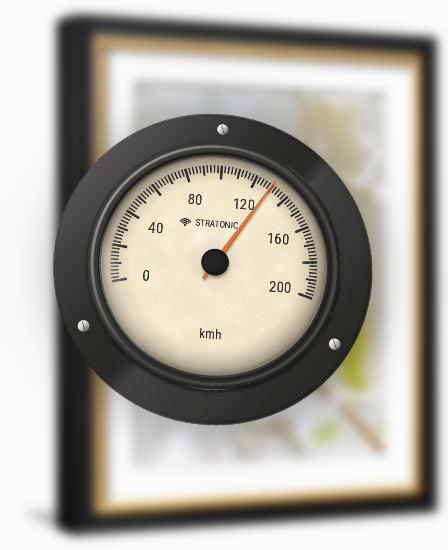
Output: 130km/h
